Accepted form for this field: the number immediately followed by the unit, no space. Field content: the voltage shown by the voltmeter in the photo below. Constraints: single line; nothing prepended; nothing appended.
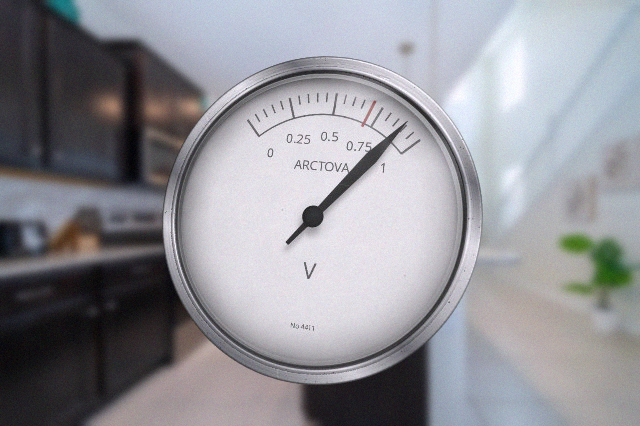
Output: 0.9V
